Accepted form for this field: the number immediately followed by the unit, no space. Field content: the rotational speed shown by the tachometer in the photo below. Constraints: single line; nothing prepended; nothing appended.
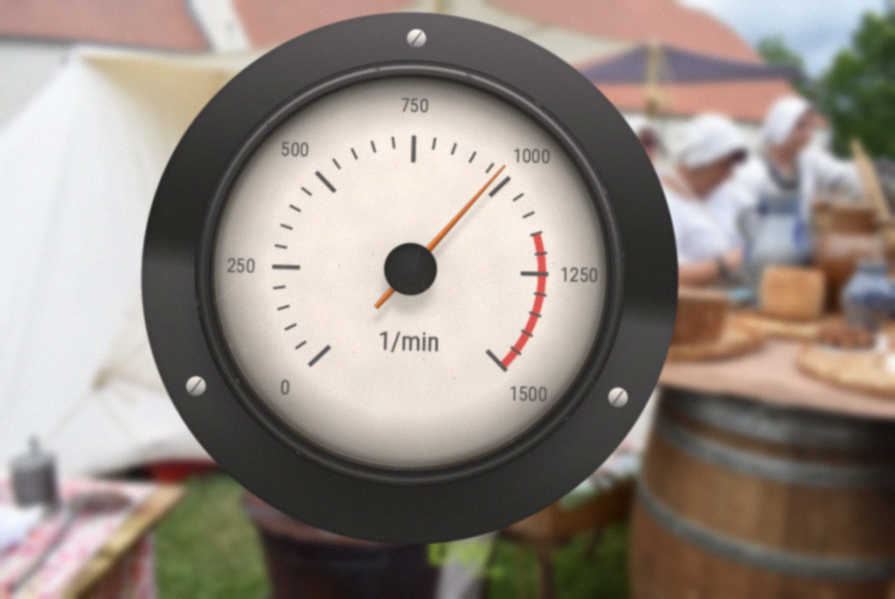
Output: 975rpm
